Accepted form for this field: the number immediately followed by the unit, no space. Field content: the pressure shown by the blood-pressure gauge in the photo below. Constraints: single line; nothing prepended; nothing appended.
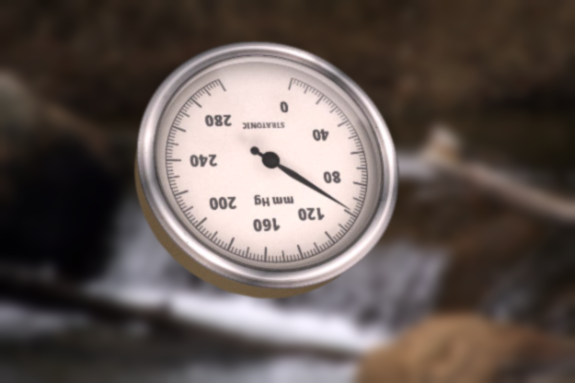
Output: 100mmHg
